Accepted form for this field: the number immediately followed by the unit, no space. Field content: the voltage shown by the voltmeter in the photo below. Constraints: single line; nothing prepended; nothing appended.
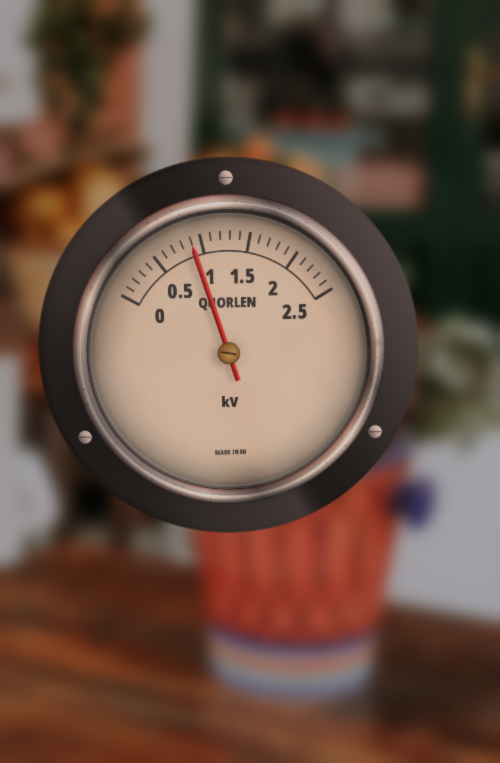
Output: 0.9kV
